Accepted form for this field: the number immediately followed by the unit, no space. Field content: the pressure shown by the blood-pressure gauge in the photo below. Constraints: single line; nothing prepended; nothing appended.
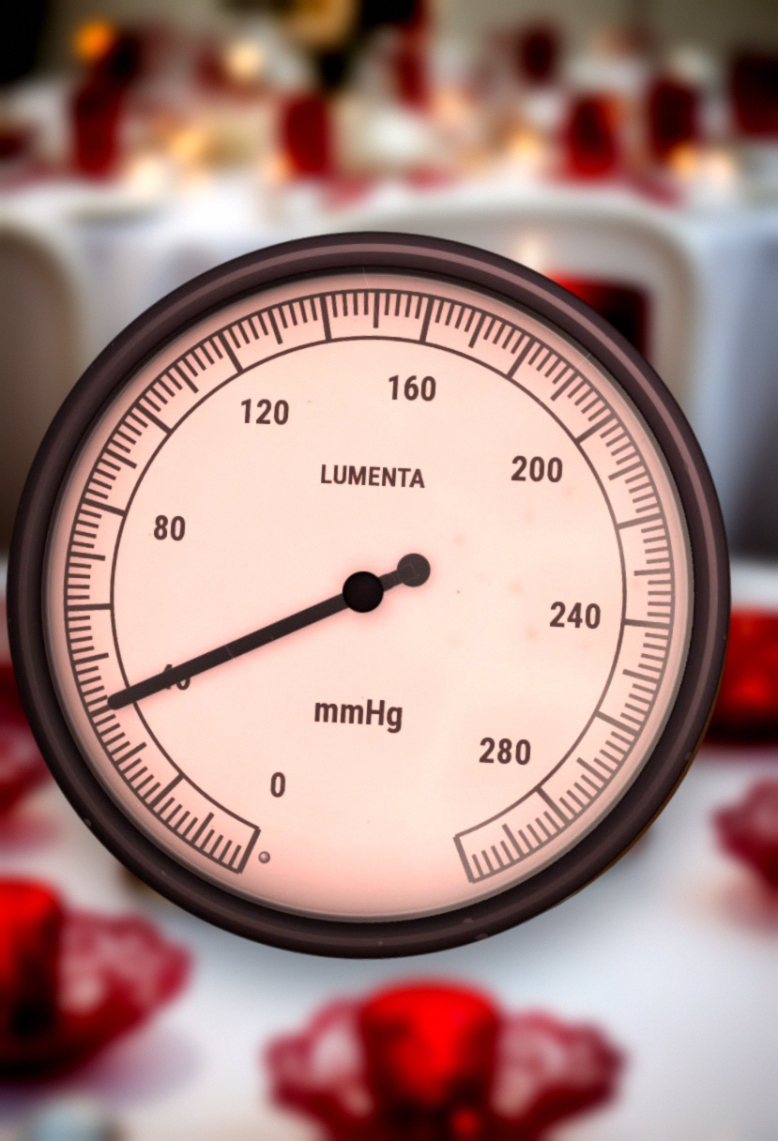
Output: 40mmHg
